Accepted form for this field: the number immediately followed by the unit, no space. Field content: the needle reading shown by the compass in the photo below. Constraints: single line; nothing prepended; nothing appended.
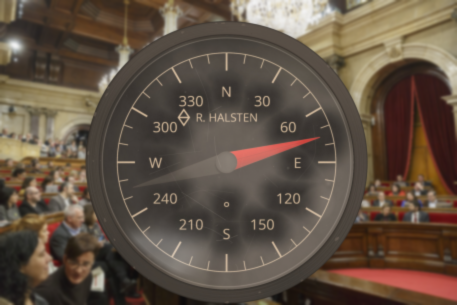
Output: 75°
